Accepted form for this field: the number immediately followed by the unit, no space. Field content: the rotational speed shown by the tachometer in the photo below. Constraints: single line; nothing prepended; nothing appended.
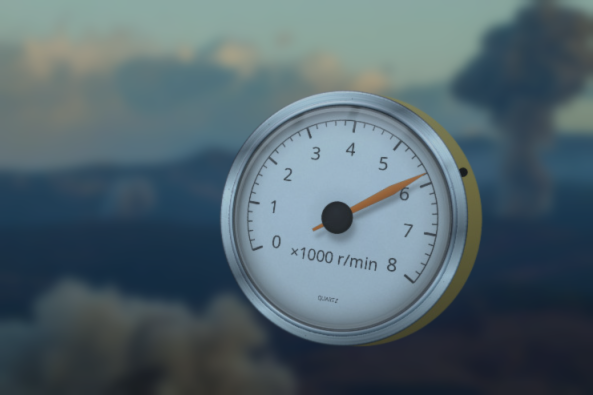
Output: 5800rpm
